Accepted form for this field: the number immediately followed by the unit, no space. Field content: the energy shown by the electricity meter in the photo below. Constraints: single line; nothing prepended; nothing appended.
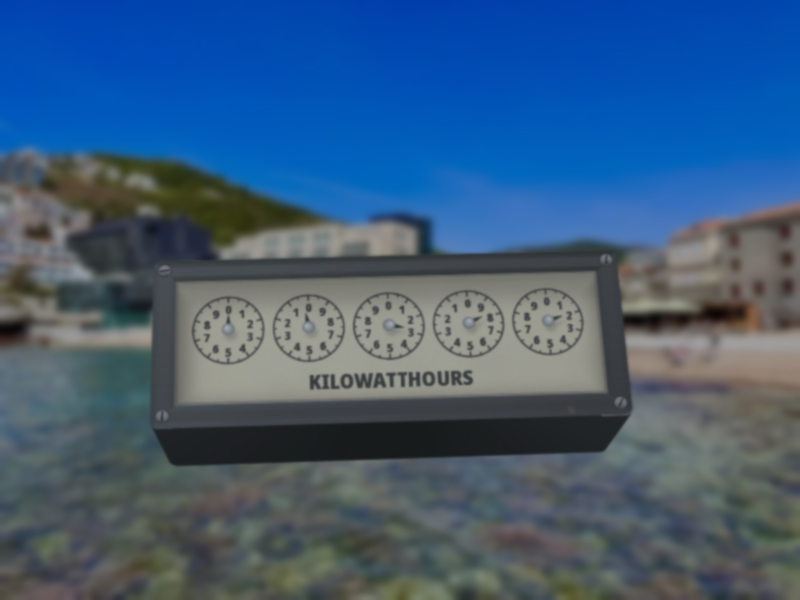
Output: 282kWh
